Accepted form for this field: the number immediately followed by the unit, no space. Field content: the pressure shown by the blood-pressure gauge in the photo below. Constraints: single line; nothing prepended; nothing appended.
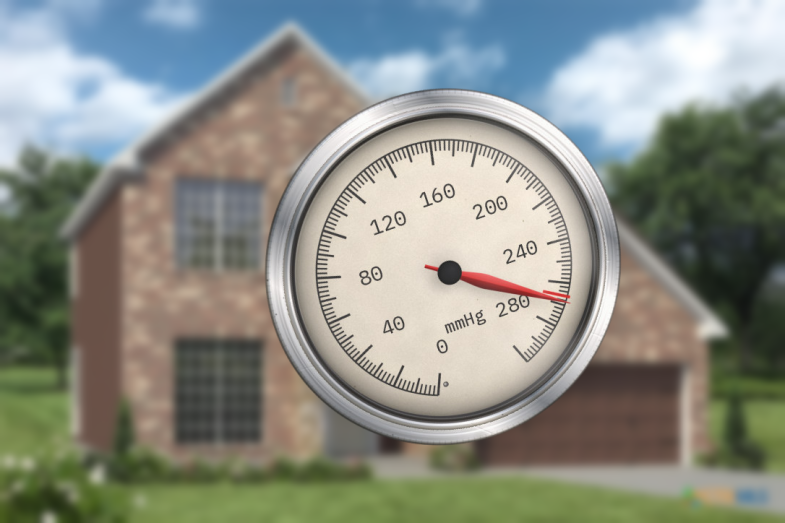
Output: 268mmHg
